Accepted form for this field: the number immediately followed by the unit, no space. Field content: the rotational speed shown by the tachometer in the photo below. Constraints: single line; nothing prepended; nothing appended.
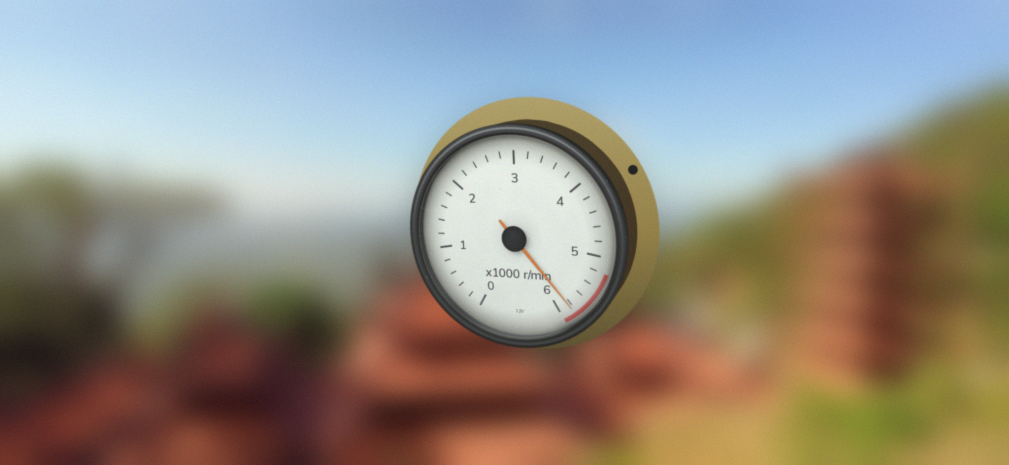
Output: 5800rpm
